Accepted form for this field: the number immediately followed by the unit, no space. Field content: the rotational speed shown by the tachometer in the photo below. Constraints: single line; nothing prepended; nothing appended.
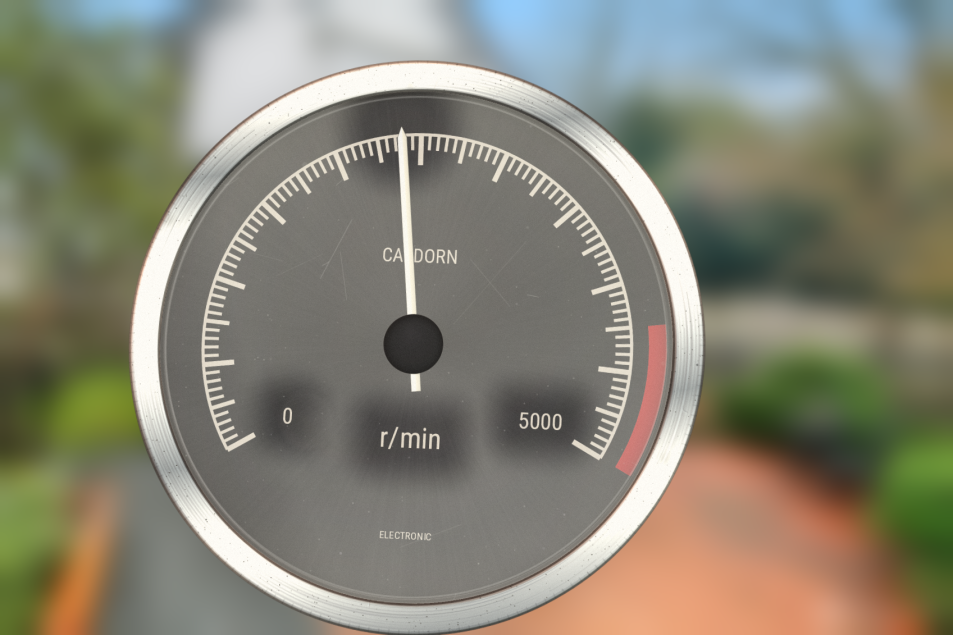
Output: 2400rpm
